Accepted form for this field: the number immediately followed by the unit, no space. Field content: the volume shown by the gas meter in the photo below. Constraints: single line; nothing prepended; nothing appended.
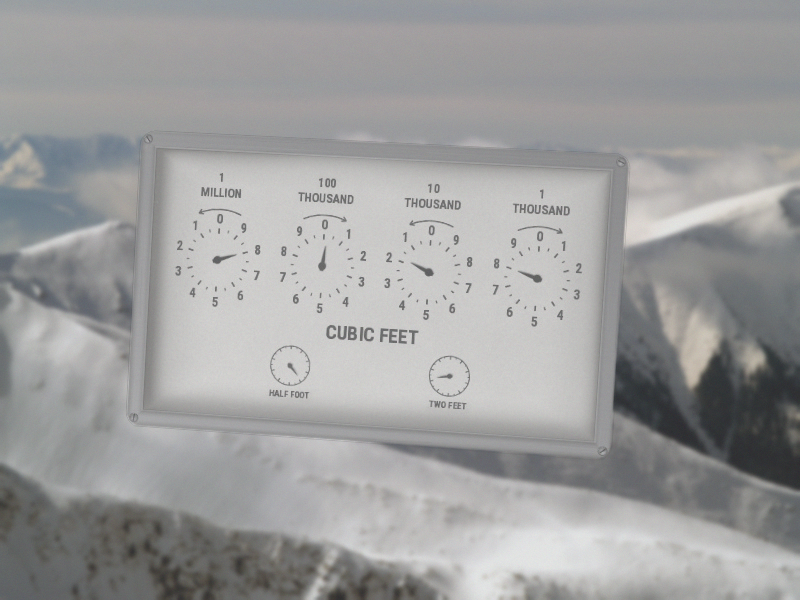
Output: 801800ft³
